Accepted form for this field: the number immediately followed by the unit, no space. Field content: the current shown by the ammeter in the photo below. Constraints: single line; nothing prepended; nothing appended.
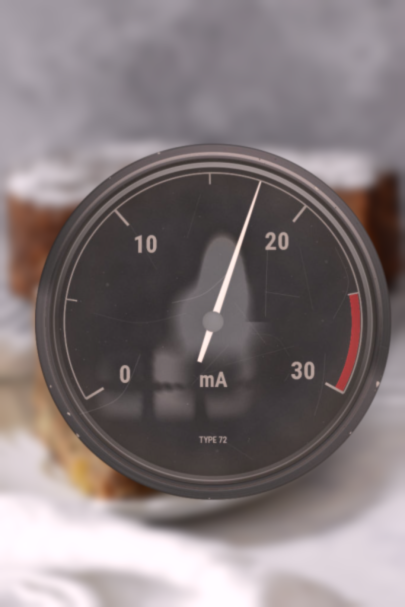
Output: 17.5mA
